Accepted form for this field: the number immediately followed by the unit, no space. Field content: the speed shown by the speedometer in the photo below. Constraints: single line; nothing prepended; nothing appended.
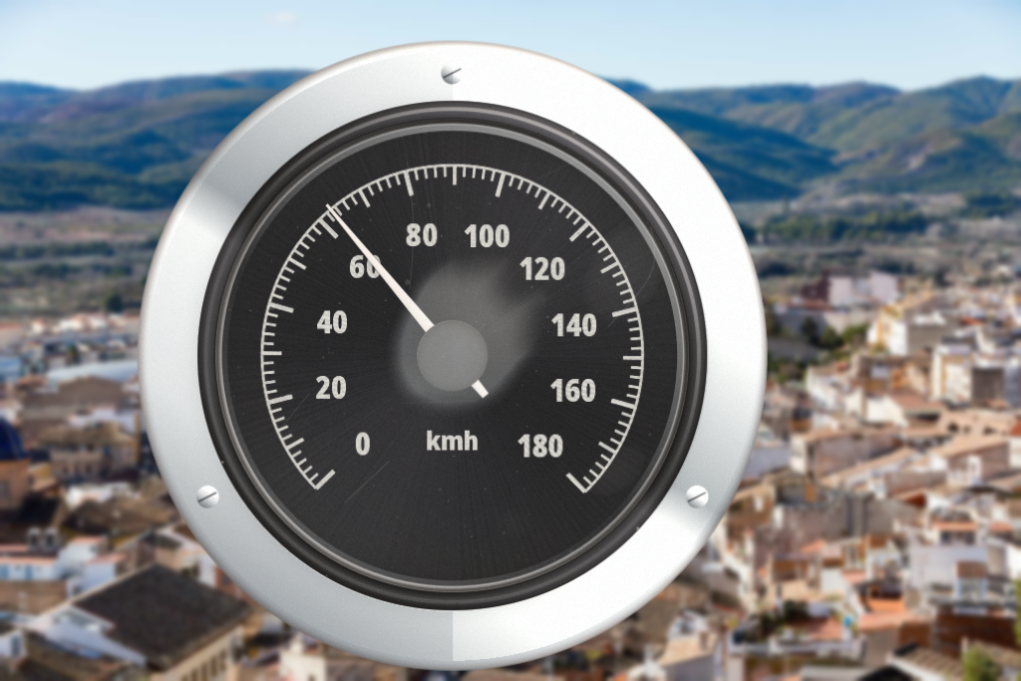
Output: 63km/h
